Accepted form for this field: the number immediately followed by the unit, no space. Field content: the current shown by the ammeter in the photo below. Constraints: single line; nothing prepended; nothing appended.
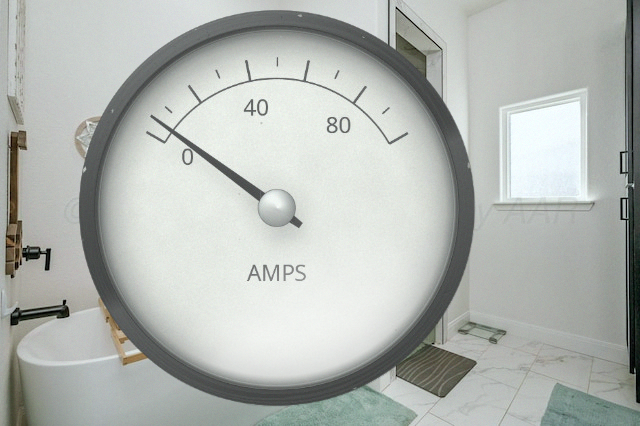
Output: 5A
